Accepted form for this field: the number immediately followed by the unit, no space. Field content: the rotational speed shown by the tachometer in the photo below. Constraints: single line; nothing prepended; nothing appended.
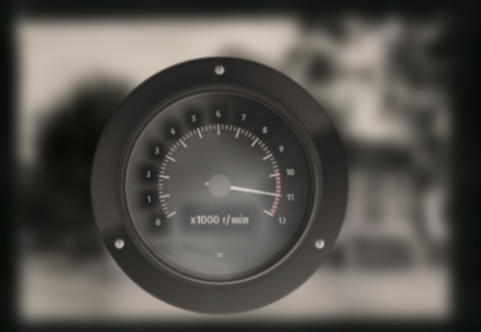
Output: 11000rpm
